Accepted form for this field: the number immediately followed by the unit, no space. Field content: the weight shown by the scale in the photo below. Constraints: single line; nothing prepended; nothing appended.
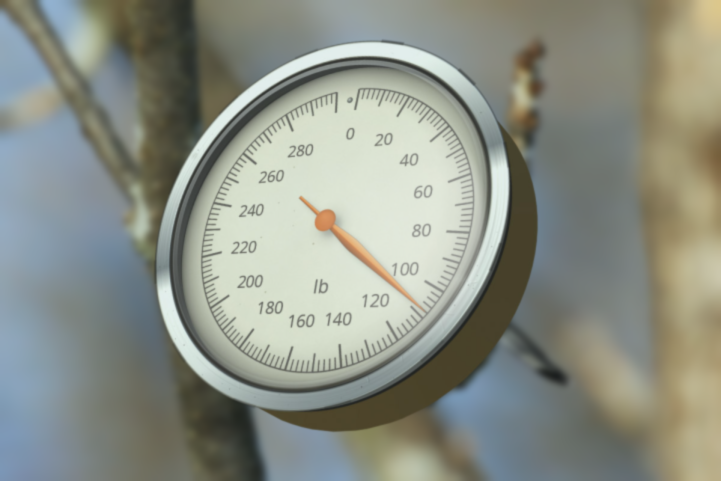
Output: 108lb
